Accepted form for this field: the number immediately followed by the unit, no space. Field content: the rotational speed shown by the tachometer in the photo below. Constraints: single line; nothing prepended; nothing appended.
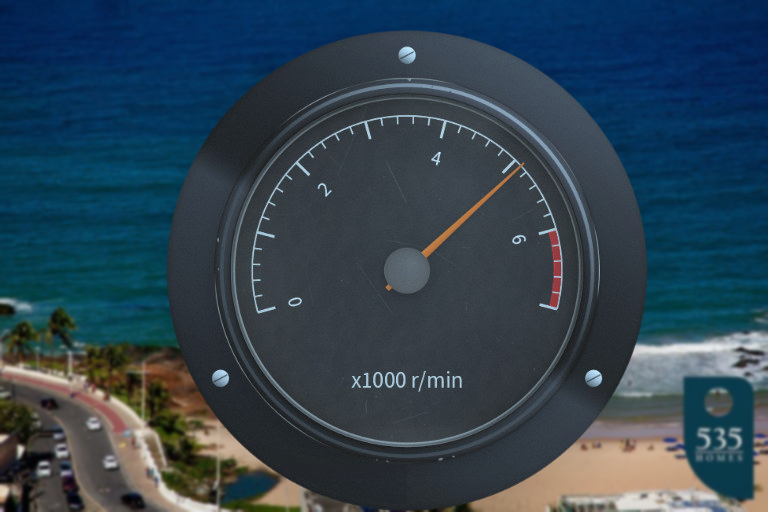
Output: 5100rpm
